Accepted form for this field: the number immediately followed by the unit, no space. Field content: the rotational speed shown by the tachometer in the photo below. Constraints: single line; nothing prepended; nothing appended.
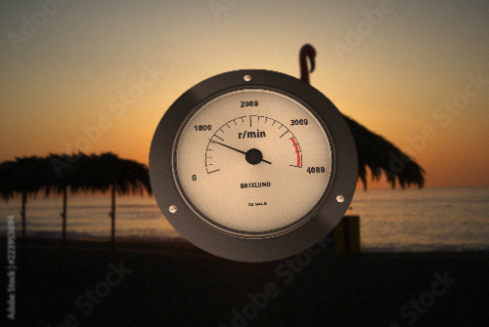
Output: 800rpm
